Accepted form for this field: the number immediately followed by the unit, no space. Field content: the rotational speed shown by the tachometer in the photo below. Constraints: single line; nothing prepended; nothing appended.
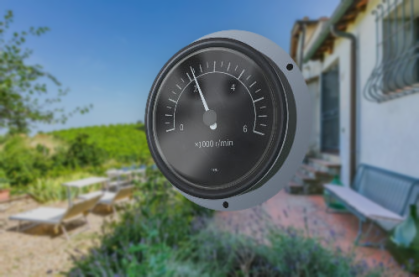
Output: 2250rpm
